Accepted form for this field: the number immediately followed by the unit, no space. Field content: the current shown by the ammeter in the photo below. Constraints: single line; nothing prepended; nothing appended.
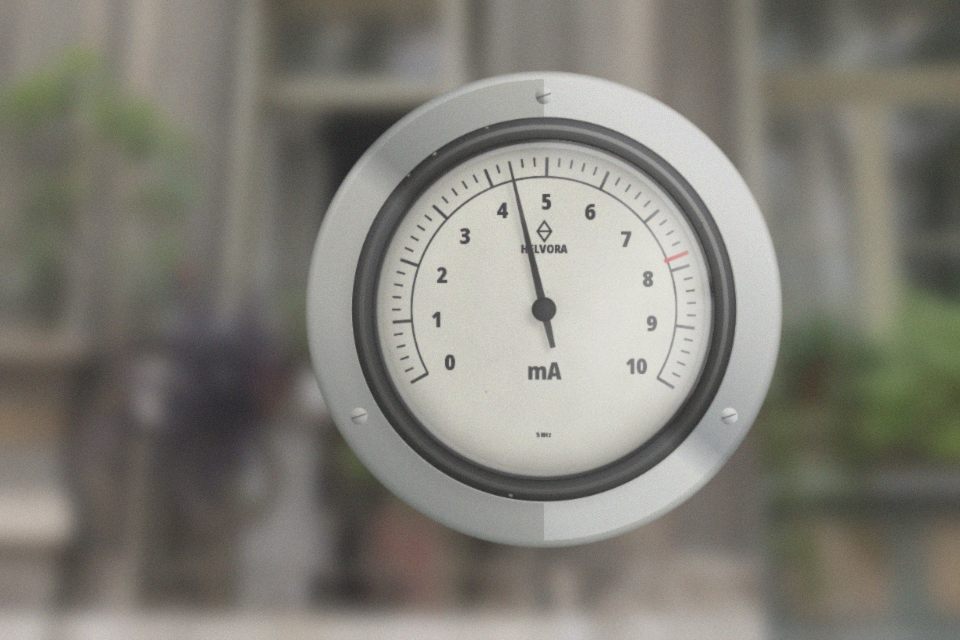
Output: 4.4mA
